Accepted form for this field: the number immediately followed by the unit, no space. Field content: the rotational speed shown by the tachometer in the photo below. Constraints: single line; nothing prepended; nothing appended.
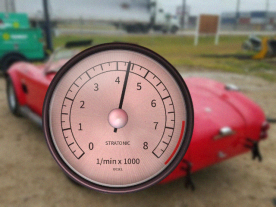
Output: 4375rpm
